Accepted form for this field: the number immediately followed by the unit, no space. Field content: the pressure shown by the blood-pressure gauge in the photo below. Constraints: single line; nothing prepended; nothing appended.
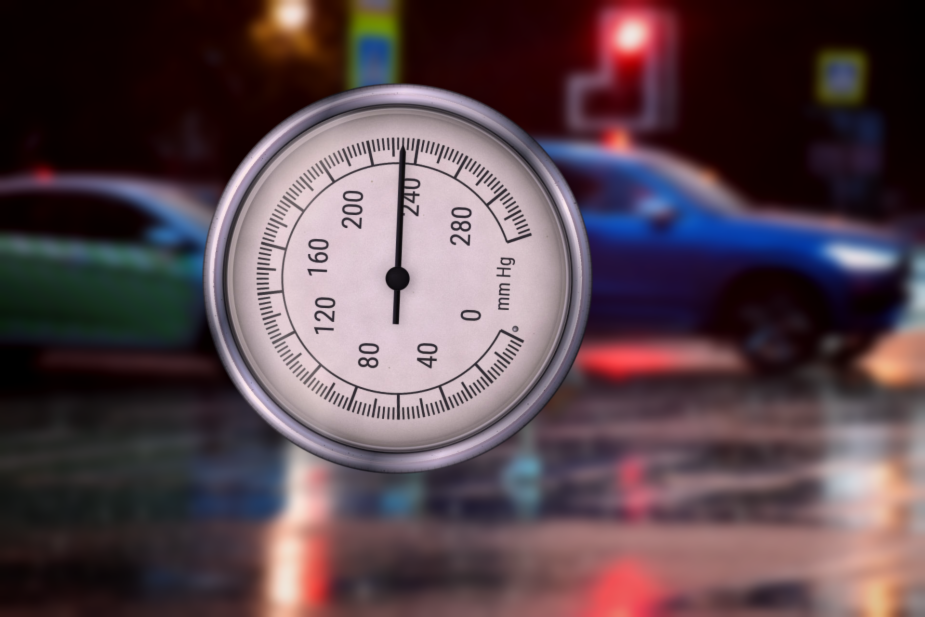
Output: 234mmHg
